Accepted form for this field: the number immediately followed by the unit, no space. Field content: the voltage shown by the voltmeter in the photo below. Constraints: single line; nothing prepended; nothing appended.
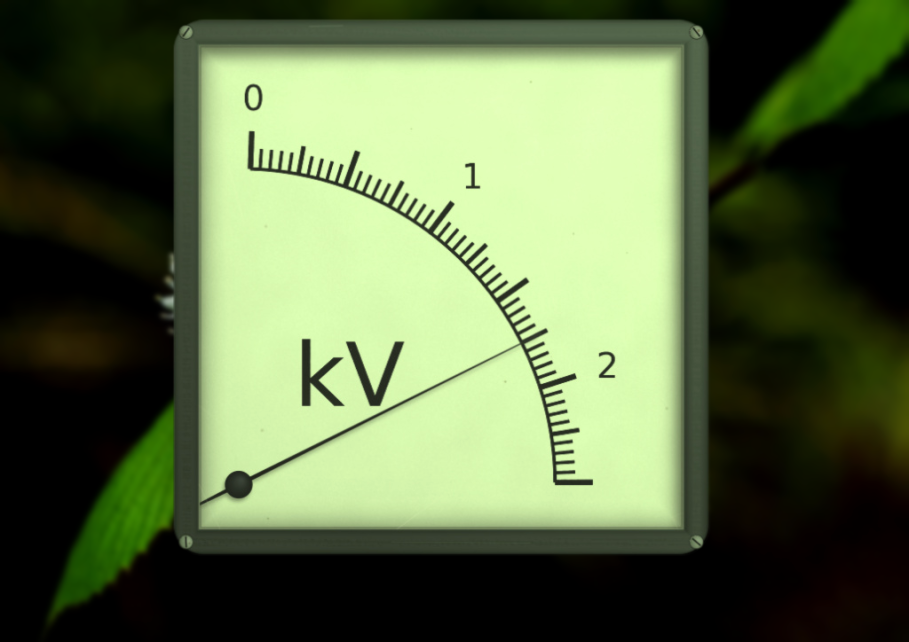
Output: 1.75kV
